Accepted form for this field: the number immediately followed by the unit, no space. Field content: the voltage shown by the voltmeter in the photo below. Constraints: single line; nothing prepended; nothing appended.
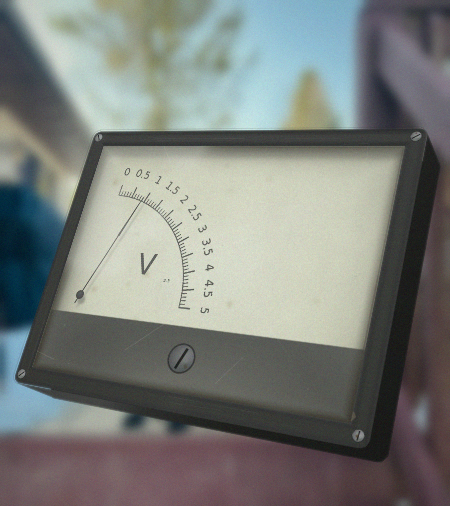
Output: 1V
